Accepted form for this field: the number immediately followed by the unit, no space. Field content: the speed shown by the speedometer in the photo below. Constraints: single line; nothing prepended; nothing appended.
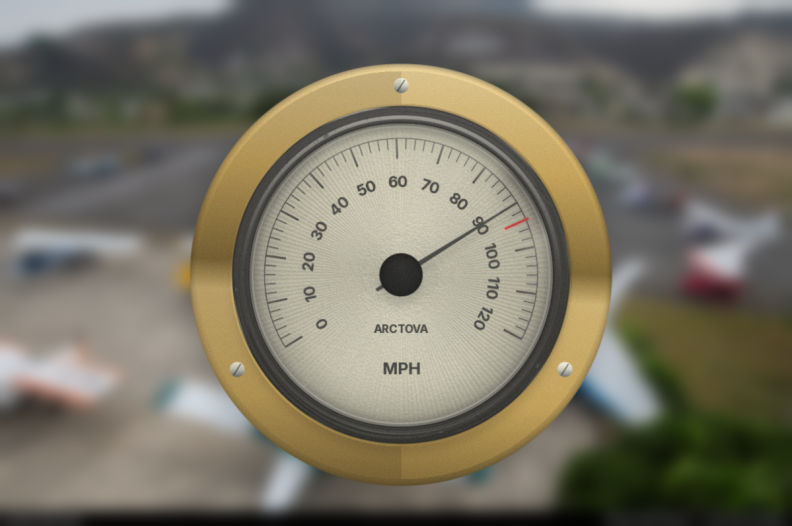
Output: 90mph
